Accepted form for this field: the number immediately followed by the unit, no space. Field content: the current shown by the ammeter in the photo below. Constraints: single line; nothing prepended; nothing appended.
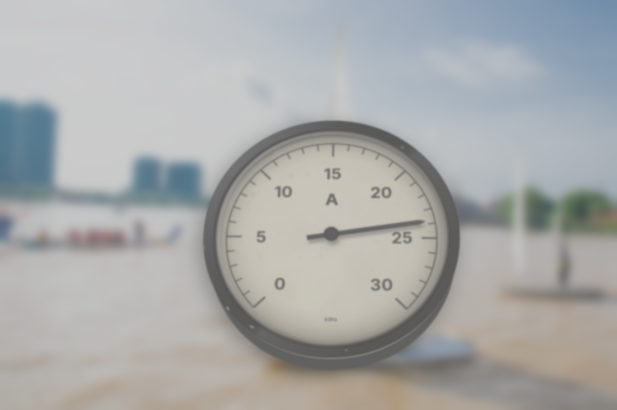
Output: 24A
